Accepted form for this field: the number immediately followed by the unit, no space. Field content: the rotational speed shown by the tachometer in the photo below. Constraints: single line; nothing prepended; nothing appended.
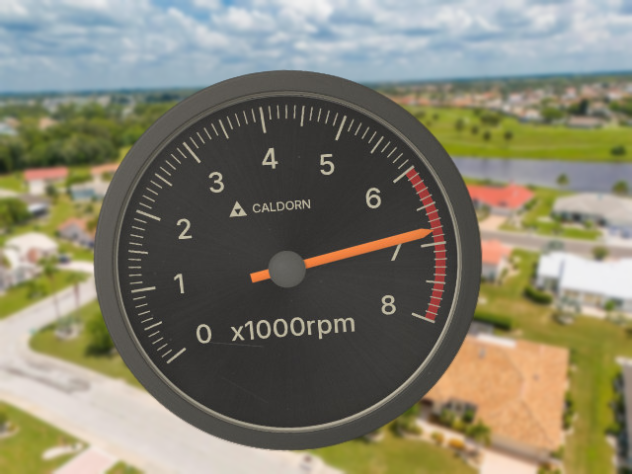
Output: 6800rpm
